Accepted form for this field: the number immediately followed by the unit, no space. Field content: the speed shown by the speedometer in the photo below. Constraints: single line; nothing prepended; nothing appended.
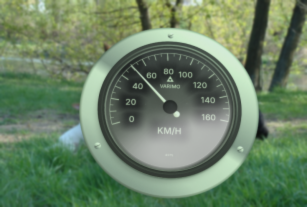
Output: 50km/h
